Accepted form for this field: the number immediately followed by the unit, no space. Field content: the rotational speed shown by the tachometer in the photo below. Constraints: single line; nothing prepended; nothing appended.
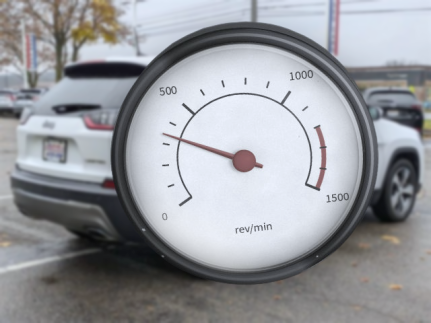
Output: 350rpm
